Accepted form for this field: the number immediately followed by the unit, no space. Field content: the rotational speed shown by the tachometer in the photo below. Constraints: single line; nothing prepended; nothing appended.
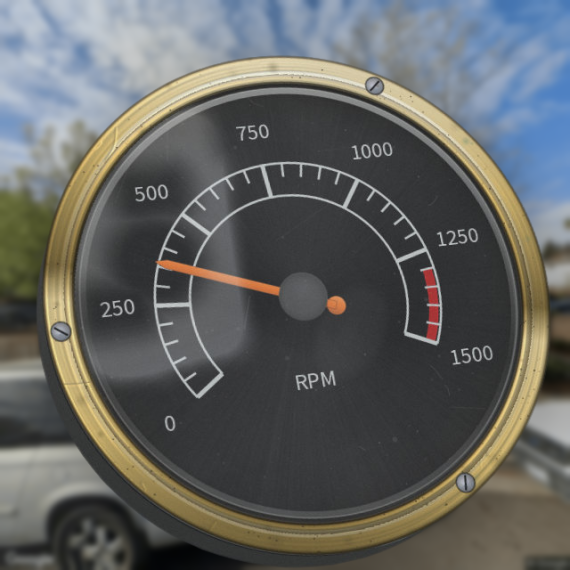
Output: 350rpm
